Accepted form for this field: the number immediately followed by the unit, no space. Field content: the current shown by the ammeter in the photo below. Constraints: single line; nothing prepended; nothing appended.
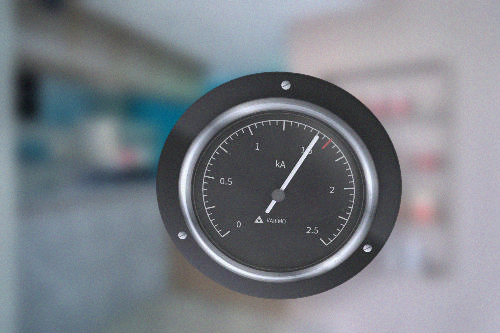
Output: 1.5kA
